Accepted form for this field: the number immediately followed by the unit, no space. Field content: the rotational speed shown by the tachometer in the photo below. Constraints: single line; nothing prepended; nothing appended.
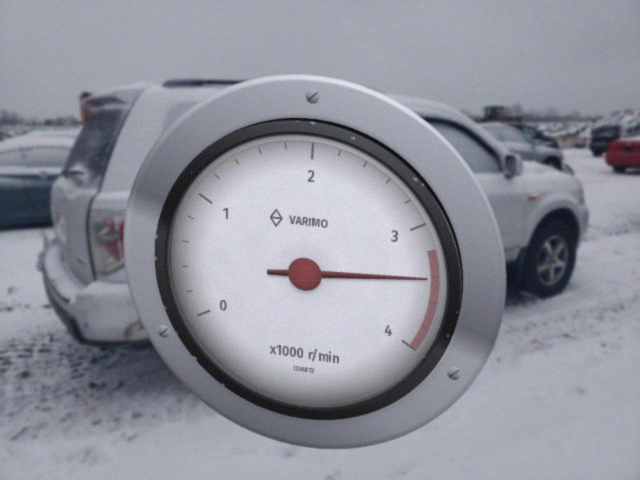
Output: 3400rpm
